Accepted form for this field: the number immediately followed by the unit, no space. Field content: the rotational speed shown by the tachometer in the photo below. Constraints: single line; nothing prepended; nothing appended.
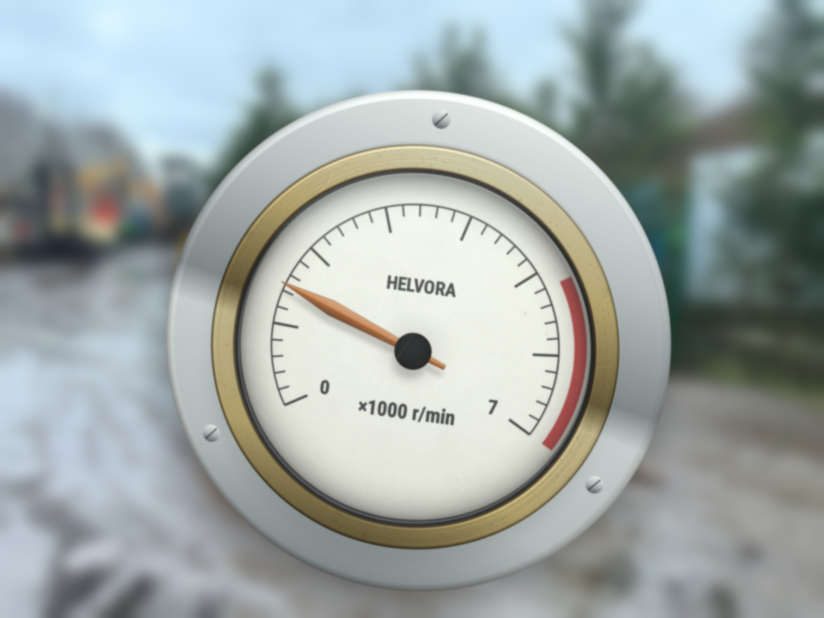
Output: 1500rpm
